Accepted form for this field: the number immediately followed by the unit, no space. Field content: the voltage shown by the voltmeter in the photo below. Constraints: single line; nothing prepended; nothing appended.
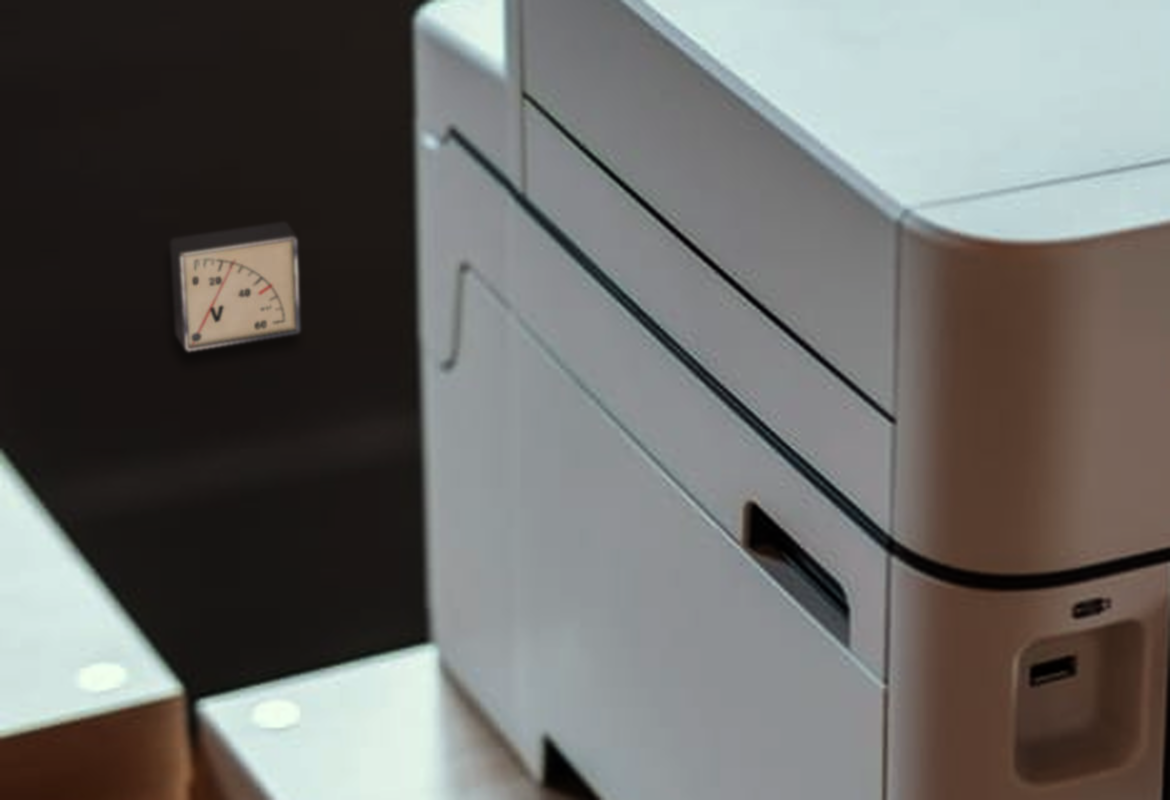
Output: 25V
